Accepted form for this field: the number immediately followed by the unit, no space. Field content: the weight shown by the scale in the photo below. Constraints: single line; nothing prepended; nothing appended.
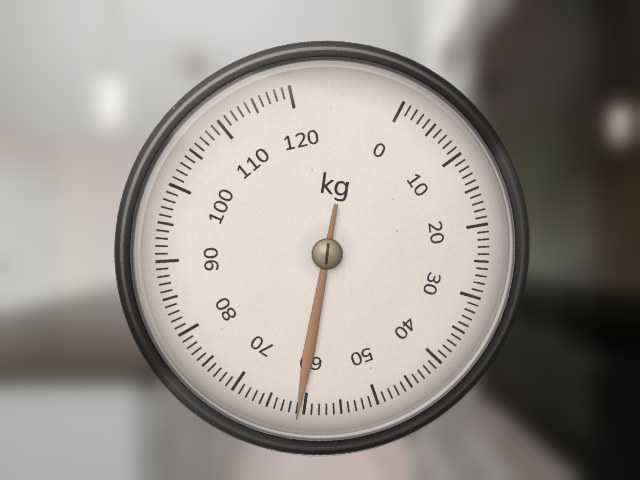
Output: 61kg
